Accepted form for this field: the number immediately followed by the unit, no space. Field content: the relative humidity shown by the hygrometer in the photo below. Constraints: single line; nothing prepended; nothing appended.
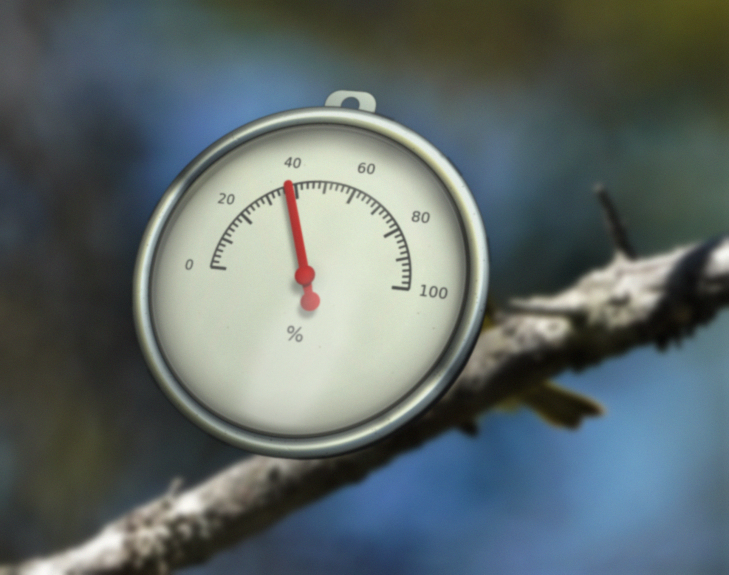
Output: 38%
